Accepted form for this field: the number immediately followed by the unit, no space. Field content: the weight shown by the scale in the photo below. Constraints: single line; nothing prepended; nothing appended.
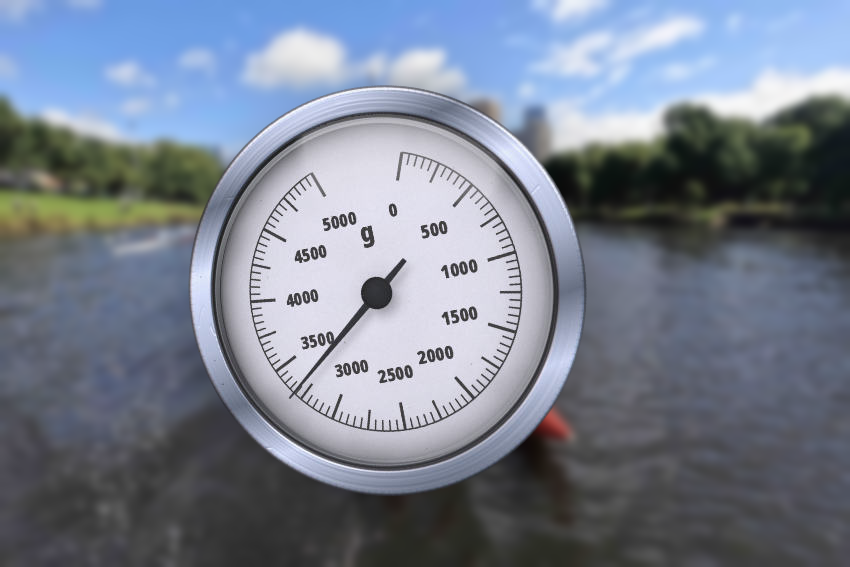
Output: 3300g
